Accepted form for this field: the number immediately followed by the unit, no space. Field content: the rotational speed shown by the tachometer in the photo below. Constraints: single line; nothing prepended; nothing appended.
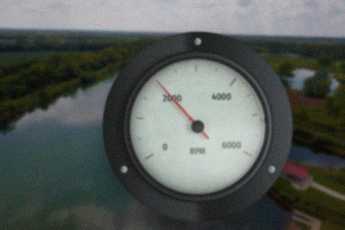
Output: 2000rpm
